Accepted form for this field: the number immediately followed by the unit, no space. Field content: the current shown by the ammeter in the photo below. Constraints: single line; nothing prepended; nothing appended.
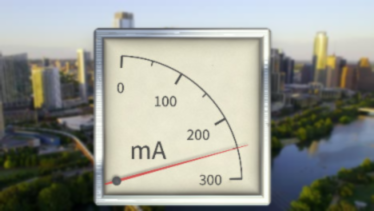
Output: 250mA
